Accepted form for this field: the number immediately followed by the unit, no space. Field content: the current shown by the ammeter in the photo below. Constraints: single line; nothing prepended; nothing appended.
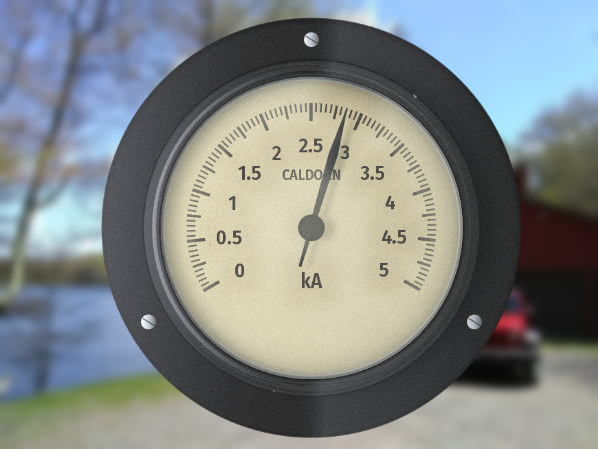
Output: 2.85kA
